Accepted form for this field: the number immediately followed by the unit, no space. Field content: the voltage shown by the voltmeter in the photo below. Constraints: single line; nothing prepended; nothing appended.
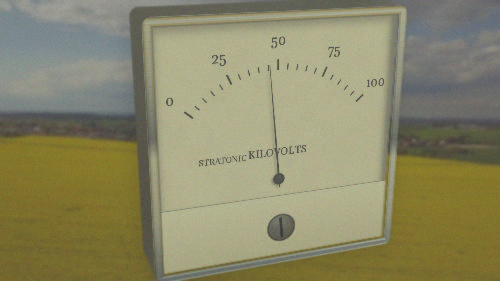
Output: 45kV
